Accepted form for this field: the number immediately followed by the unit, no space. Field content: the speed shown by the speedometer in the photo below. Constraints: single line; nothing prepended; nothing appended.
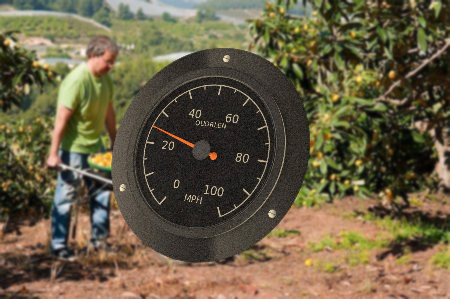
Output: 25mph
